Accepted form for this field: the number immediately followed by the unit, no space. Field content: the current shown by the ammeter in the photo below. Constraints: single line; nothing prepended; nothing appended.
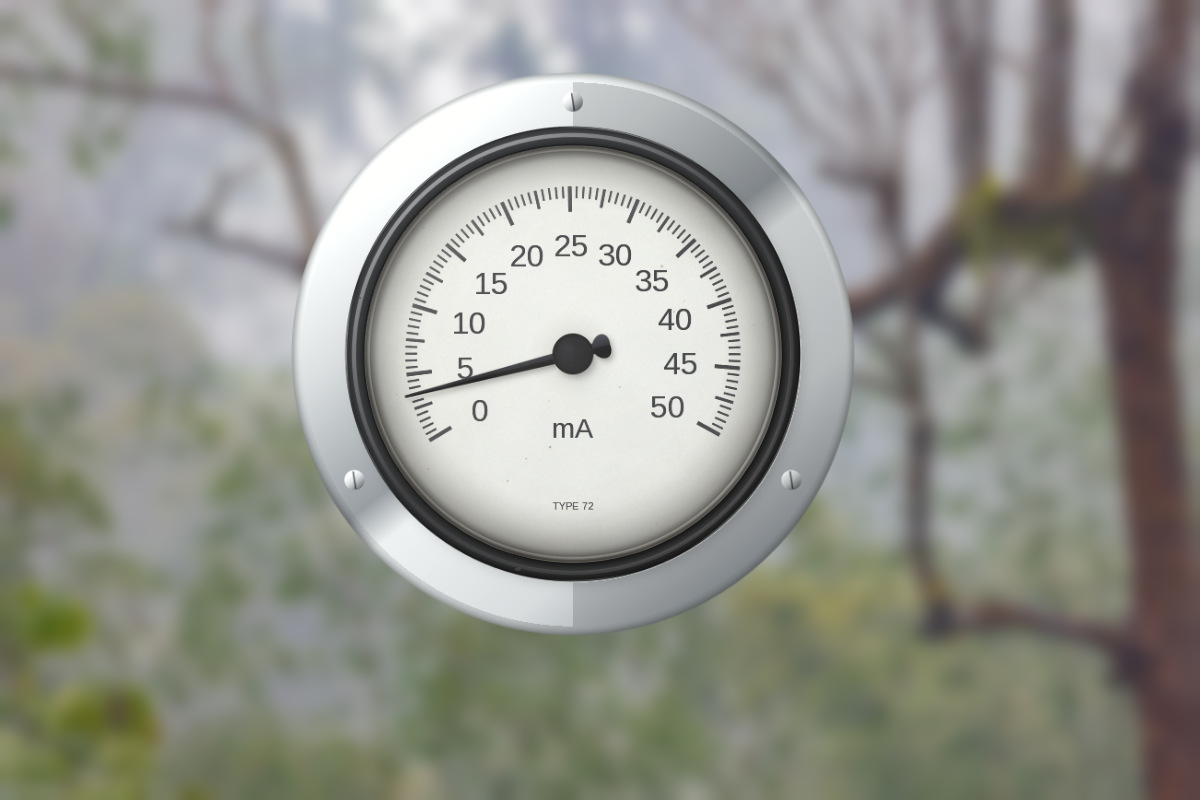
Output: 3.5mA
